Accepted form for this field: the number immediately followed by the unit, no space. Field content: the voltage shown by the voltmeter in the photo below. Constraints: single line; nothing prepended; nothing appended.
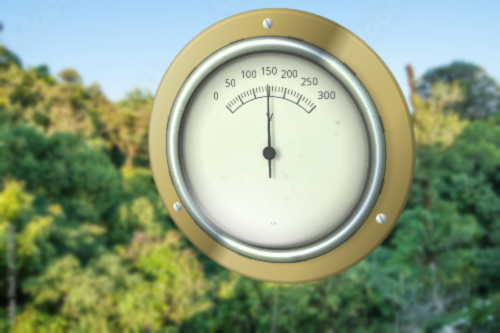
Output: 150V
